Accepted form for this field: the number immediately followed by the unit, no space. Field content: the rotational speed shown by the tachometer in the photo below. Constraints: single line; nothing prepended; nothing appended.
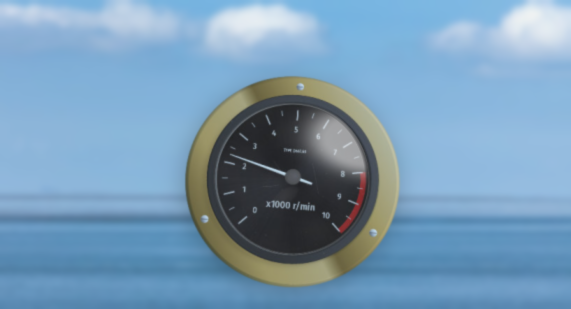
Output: 2250rpm
